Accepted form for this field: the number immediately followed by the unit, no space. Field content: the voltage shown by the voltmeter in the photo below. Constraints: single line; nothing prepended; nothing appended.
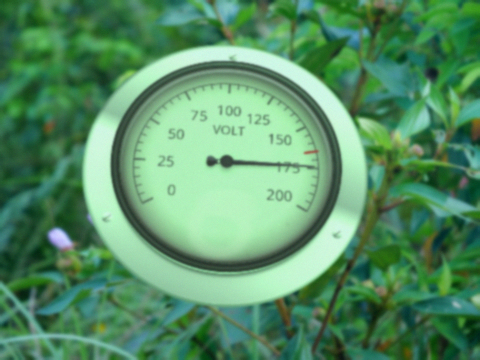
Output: 175V
